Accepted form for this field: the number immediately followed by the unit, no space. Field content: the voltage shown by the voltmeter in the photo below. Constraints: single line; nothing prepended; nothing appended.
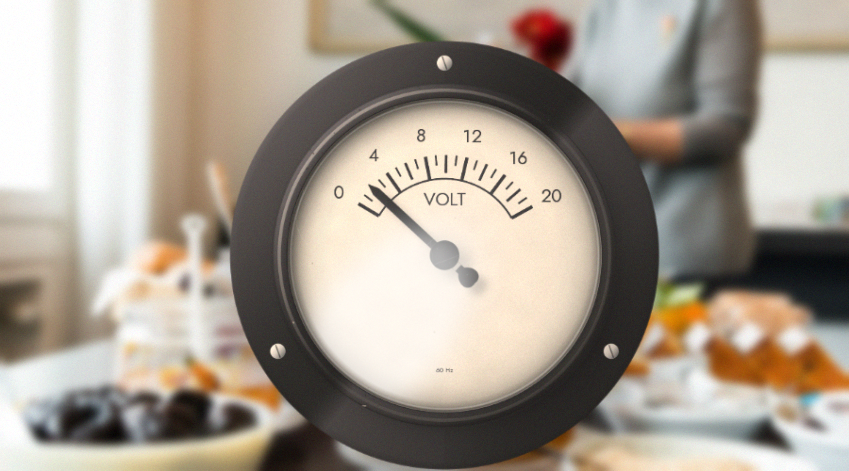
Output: 2V
